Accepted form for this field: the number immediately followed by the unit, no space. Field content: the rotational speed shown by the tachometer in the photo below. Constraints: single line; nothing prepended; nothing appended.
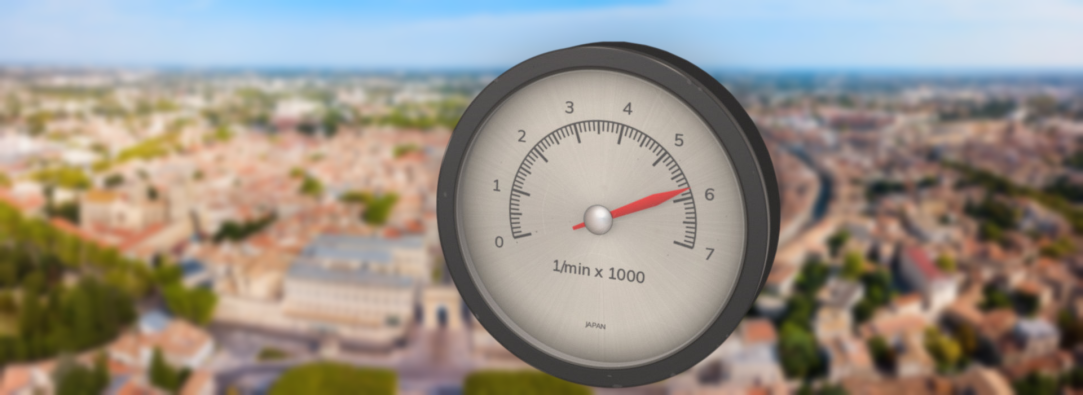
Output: 5800rpm
